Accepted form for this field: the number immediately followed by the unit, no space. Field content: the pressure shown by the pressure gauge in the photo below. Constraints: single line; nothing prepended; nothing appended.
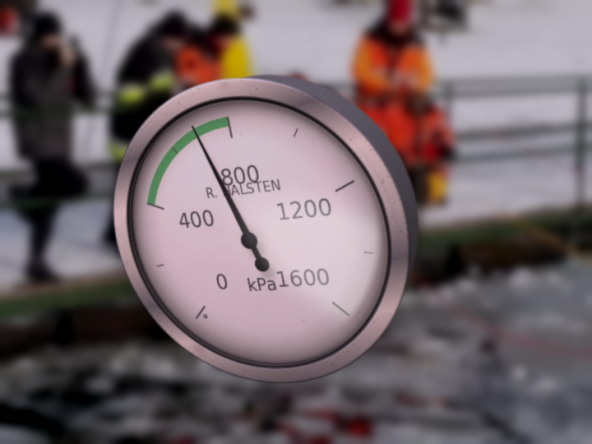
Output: 700kPa
